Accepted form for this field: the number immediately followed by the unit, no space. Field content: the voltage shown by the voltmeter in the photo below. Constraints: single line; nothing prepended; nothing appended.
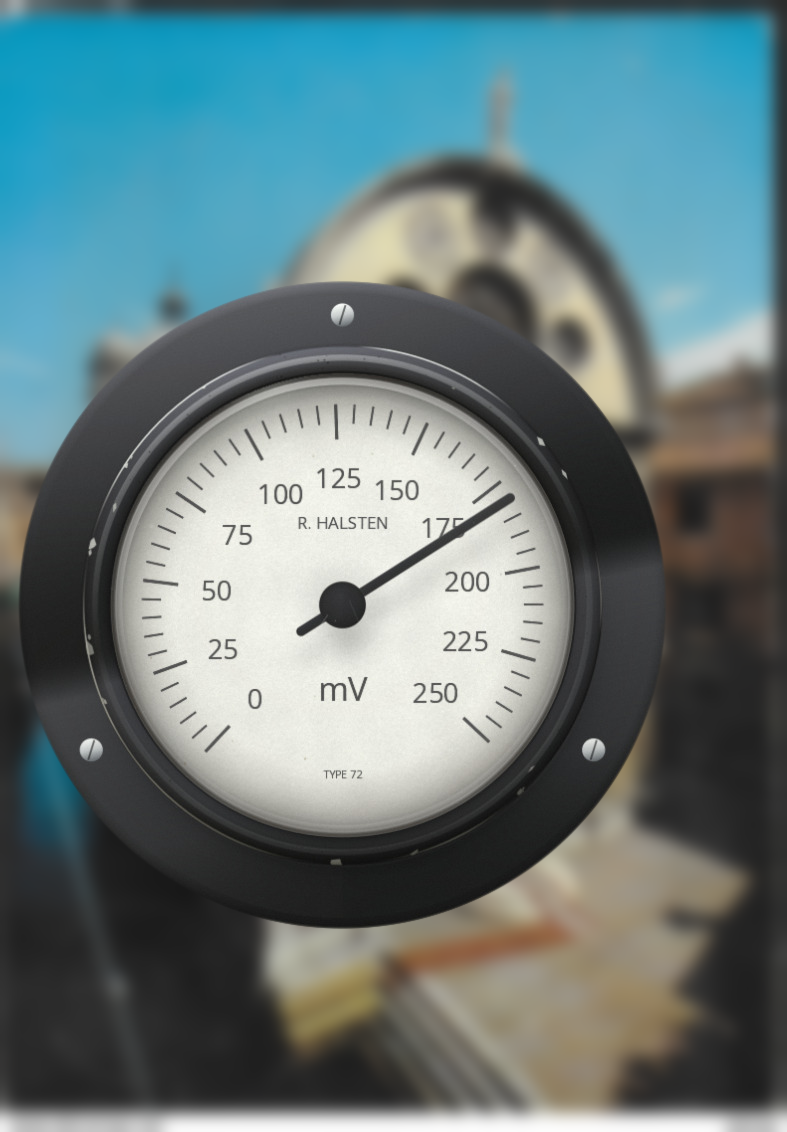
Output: 180mV
